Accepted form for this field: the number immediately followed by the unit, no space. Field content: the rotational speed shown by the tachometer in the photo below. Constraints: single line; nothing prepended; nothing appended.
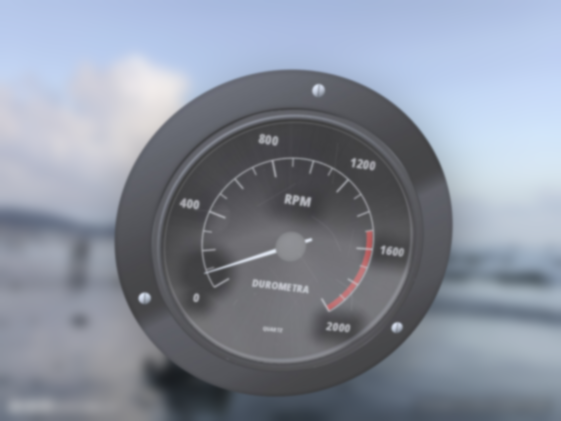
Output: 100rpm
